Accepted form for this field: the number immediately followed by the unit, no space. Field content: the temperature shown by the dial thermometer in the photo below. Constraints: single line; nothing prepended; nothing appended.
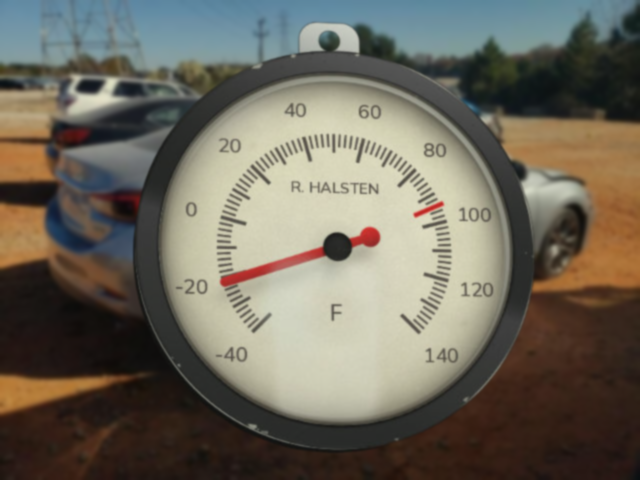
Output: -22°F
